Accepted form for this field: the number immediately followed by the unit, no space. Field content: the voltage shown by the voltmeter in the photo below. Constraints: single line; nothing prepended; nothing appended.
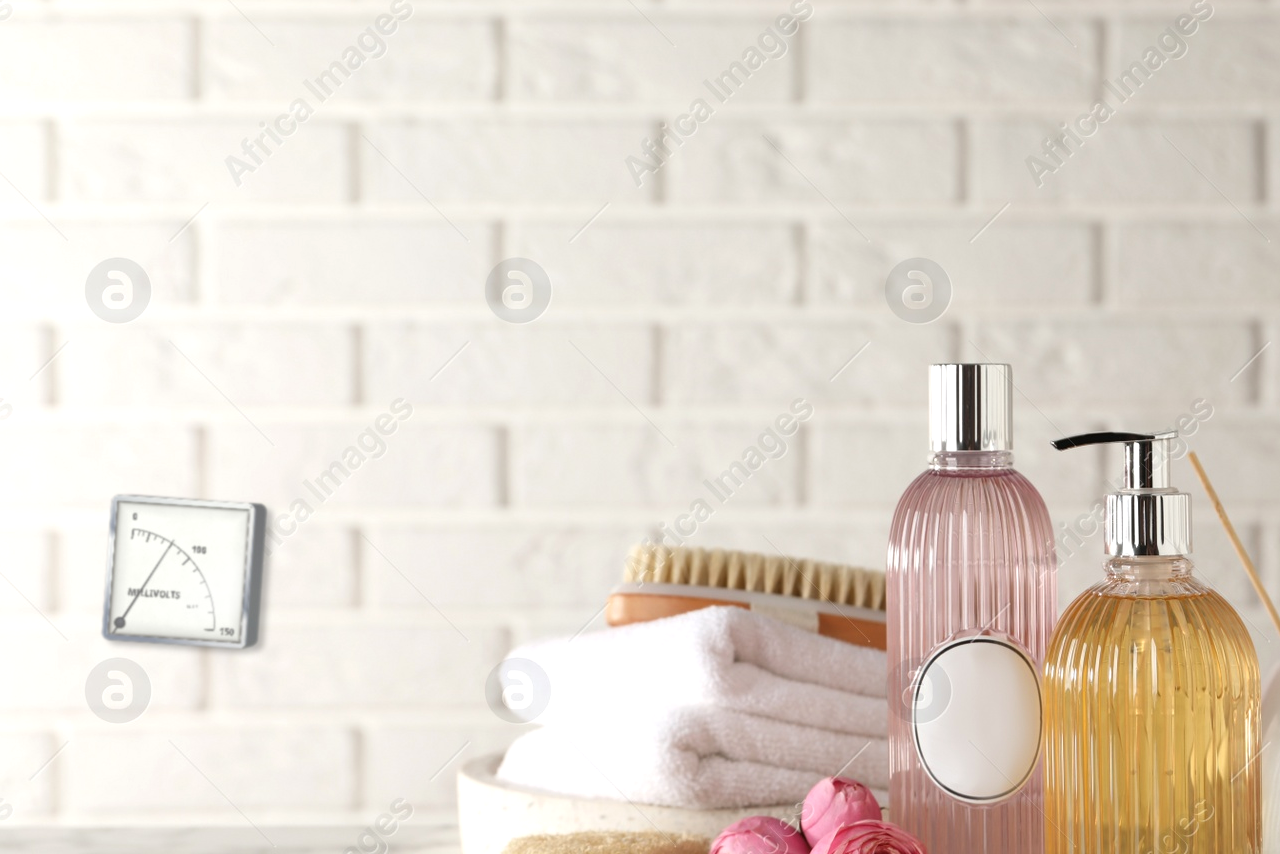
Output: 80mV
